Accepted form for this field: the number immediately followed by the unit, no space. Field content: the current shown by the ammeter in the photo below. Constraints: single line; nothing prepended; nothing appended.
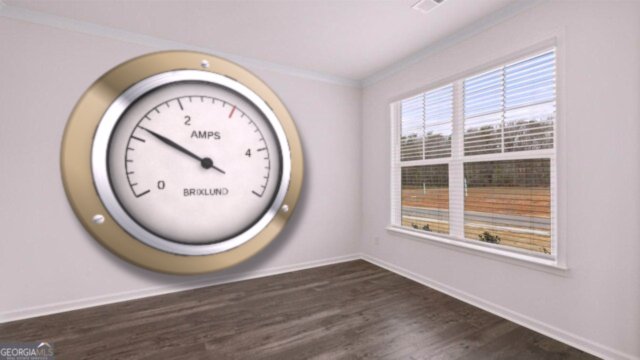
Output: 1.2A
